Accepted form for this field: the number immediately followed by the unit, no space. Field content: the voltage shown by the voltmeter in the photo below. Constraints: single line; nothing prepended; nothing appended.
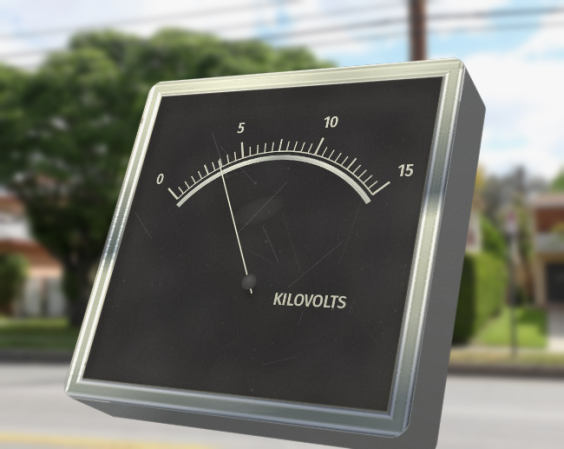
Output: 3.5kV
